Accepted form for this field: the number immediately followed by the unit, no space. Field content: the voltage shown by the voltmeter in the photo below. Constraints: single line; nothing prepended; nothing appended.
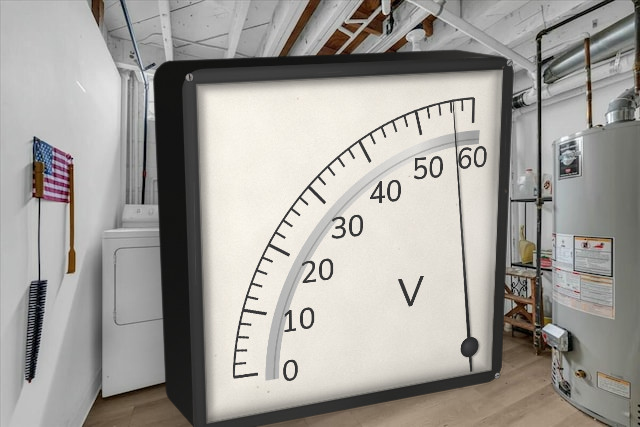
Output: 56V
